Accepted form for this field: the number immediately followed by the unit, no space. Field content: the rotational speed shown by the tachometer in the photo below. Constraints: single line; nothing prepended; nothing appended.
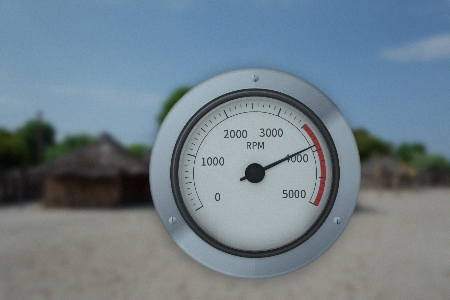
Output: 3900rpm
